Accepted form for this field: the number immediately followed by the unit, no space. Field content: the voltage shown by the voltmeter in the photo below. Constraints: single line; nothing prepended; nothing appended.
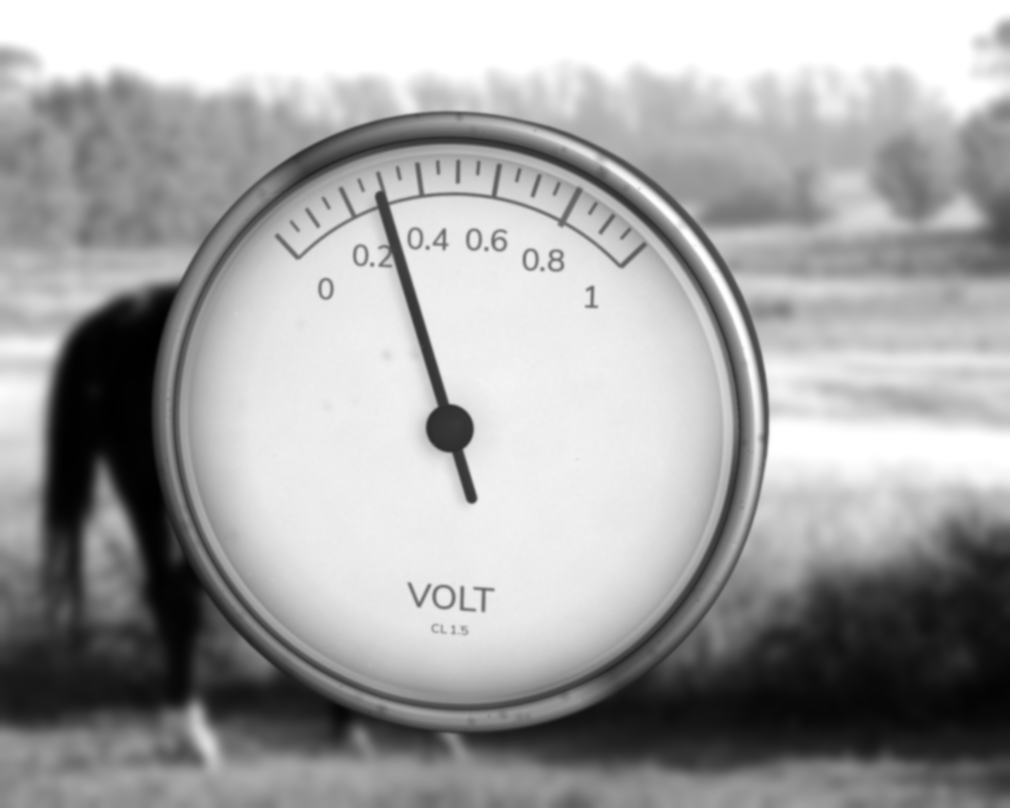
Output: 0.3V
